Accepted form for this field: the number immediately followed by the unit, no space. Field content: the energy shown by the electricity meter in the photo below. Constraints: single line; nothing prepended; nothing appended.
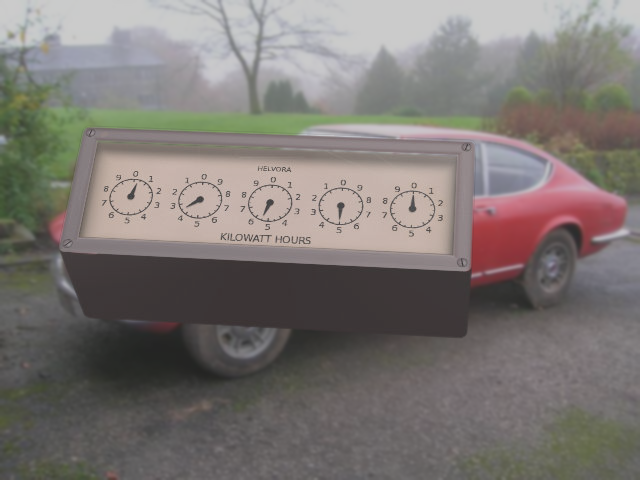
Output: 3550kWh
